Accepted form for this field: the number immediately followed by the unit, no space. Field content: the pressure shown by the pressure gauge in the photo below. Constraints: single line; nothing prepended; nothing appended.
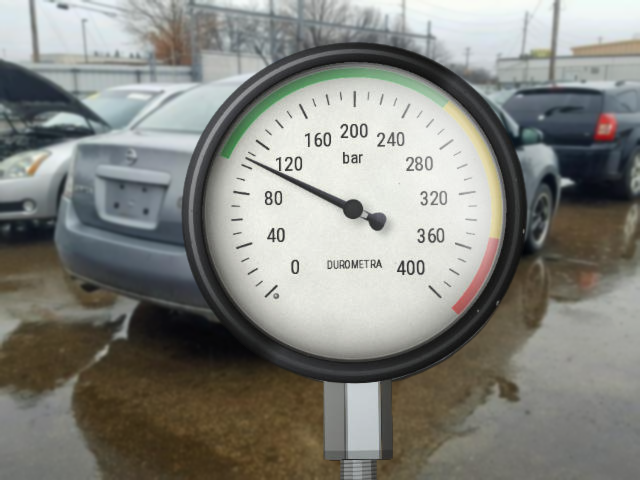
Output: 105bar
